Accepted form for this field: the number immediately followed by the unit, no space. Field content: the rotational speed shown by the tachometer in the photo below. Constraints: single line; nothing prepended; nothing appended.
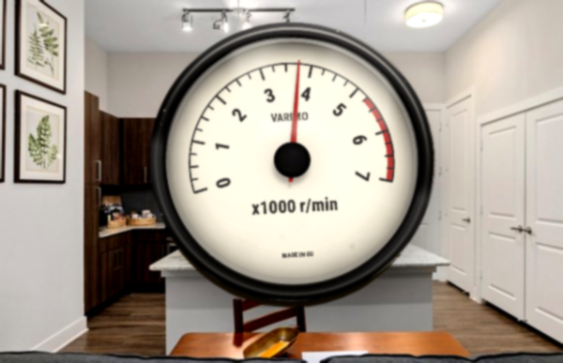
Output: 3750rpm
